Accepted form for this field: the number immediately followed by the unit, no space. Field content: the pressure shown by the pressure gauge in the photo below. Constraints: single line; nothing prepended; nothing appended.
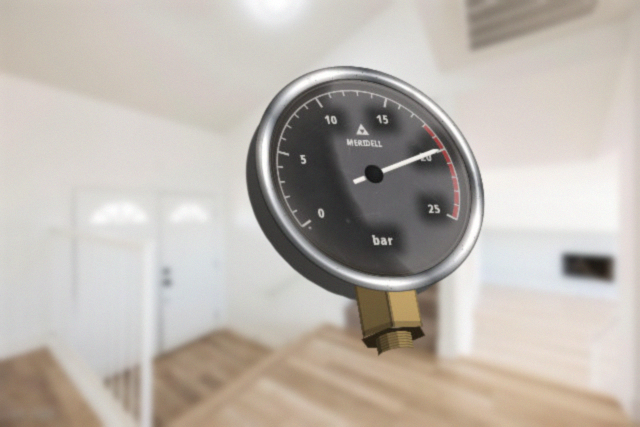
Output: 20bar
